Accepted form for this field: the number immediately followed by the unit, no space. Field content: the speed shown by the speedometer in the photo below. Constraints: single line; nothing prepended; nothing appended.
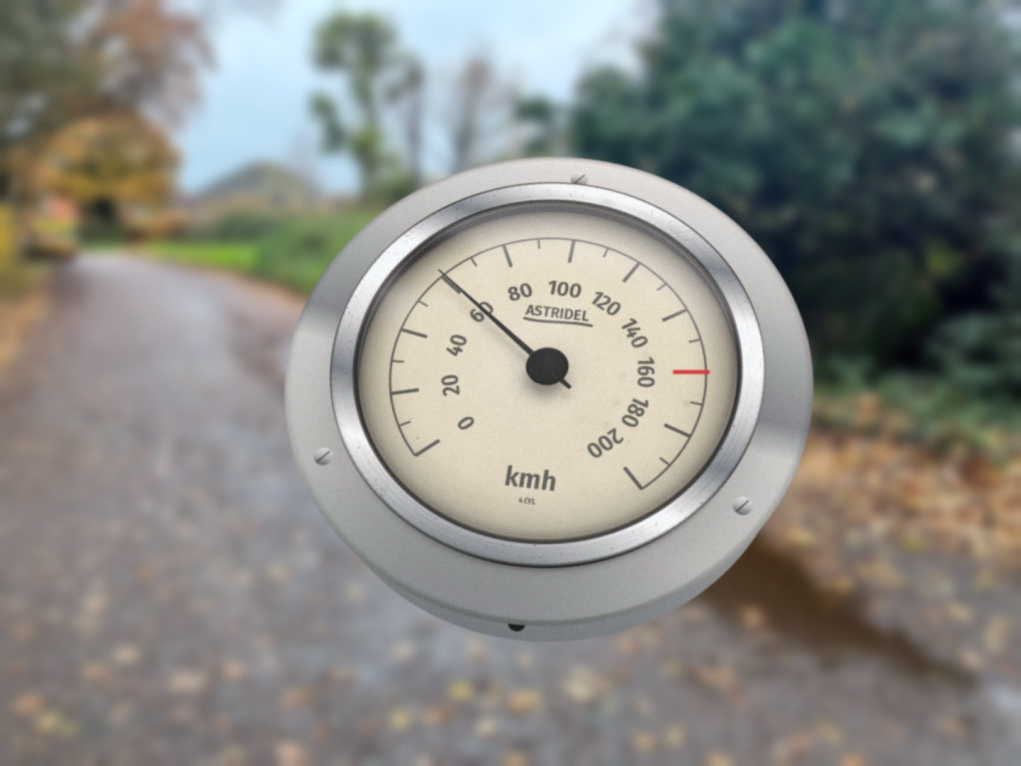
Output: 60km/h
